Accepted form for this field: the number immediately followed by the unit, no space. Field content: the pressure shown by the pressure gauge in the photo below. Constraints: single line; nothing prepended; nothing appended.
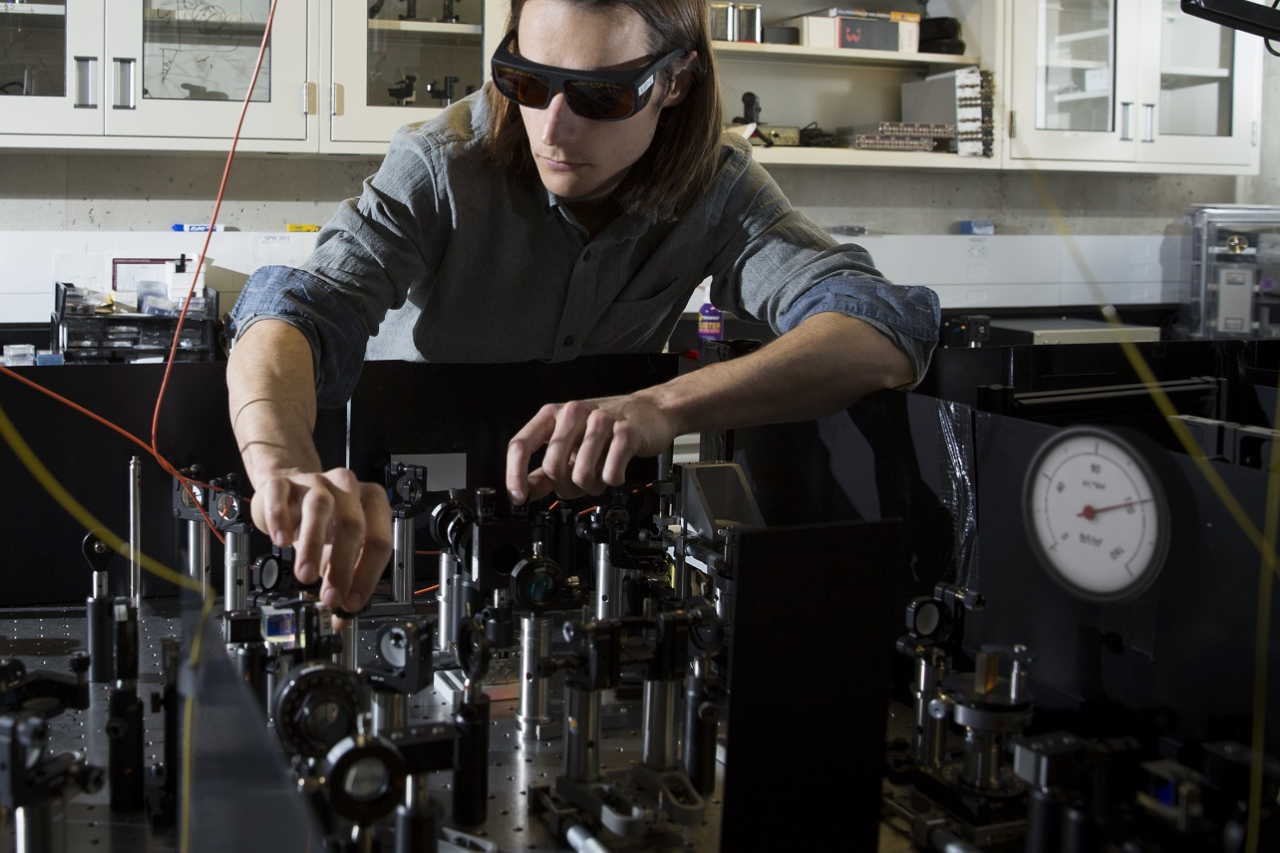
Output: 120psi
